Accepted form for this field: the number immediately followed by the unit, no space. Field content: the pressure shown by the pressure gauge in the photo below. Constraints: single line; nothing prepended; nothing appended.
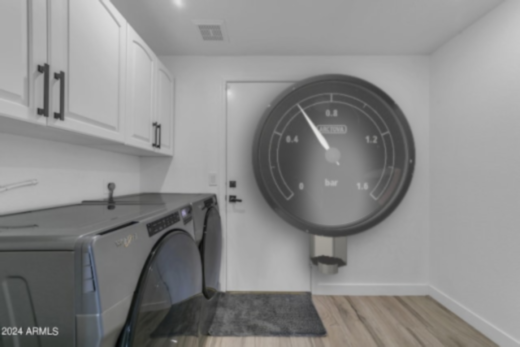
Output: 0.6bar
